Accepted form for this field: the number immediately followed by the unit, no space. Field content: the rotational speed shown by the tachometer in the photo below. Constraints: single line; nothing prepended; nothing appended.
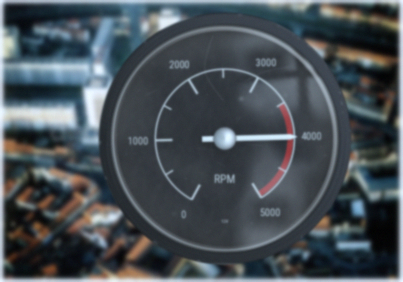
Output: 4000rpm
